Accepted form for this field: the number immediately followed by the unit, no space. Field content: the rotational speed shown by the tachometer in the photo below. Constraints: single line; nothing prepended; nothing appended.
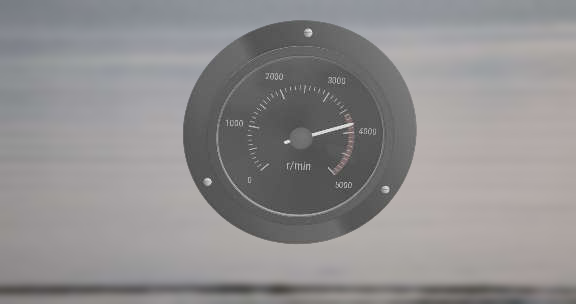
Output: 3800rpm
